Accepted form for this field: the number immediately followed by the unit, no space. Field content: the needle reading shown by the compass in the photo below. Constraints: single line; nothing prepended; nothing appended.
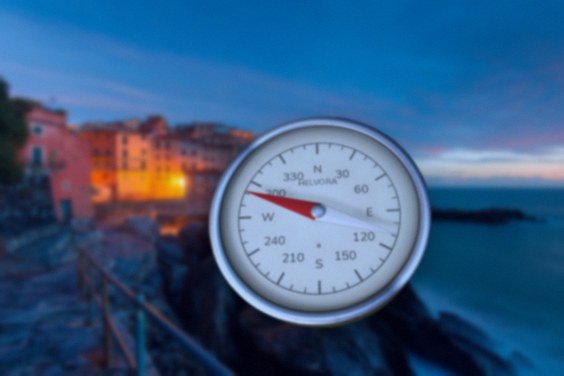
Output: 290°
